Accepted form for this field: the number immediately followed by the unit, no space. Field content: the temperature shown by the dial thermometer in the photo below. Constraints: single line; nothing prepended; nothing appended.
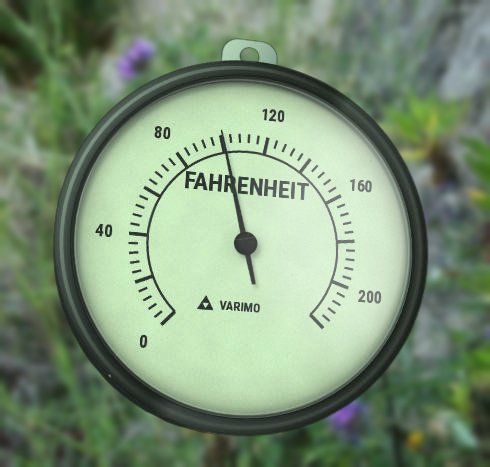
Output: 100°F
